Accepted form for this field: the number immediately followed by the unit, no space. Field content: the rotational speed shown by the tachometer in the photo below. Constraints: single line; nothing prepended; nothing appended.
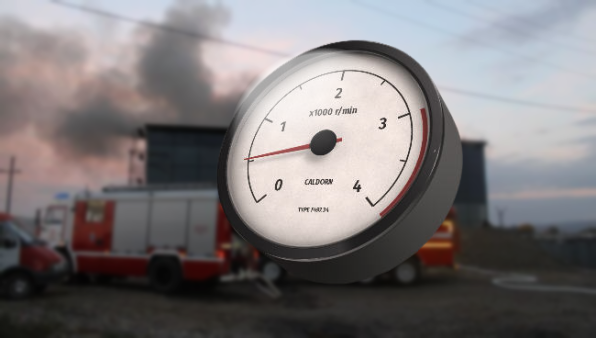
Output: 500rpm
